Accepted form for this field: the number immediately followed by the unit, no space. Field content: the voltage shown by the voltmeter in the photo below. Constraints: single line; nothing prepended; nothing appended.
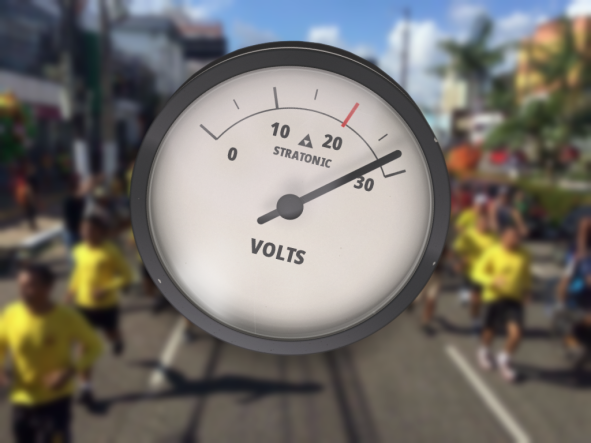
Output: 27.5V
